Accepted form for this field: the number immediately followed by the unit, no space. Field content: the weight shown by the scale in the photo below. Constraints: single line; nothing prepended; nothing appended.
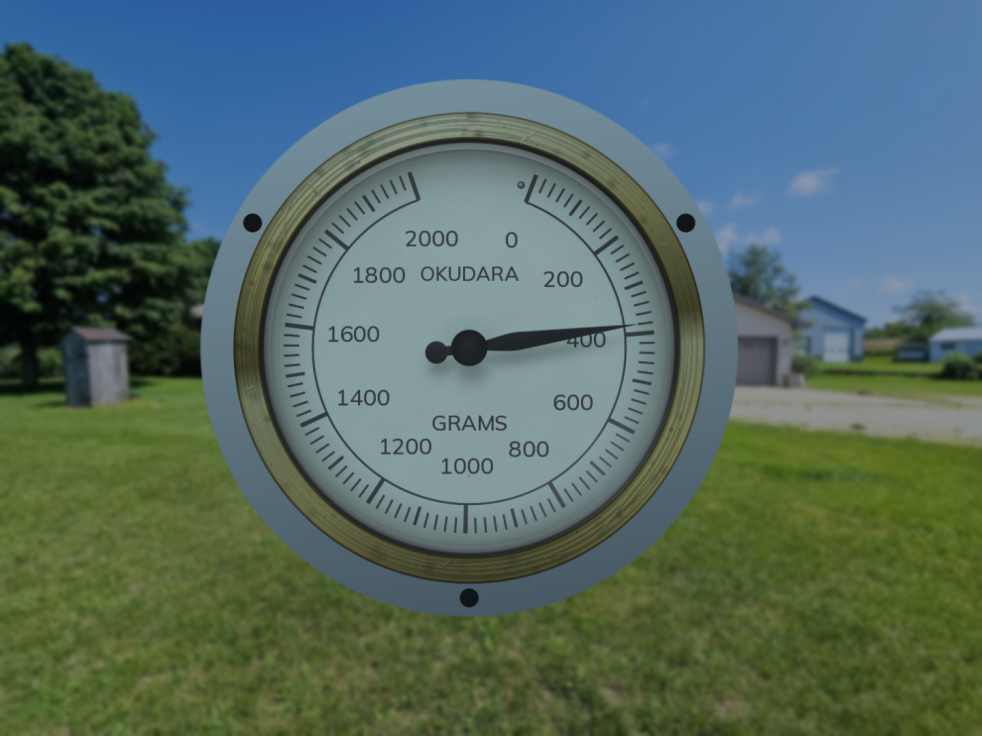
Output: 380g
